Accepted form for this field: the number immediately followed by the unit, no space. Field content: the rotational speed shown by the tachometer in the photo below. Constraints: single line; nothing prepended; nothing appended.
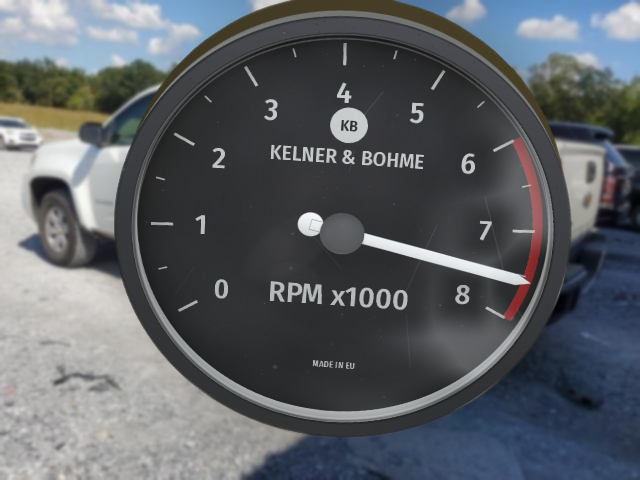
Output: 7500rpm
